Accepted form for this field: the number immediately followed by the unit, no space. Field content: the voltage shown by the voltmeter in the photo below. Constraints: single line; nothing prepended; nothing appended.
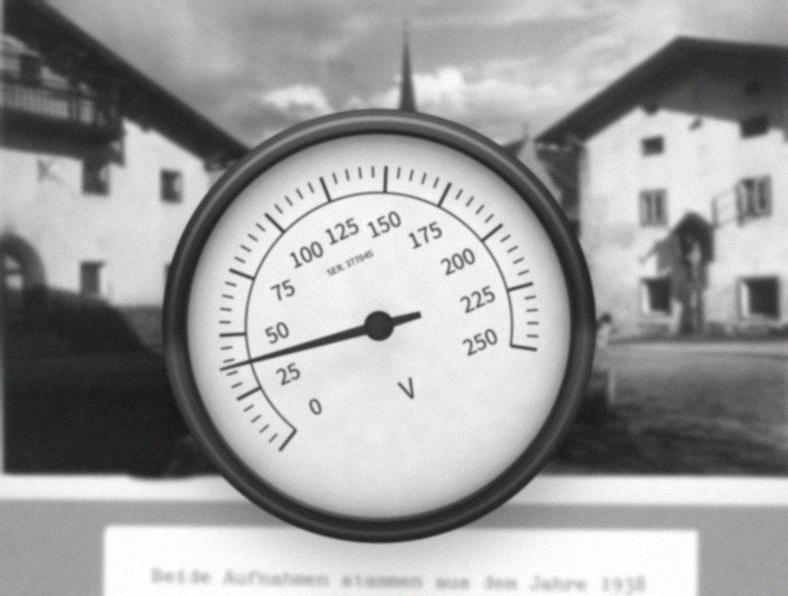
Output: 37.5V
